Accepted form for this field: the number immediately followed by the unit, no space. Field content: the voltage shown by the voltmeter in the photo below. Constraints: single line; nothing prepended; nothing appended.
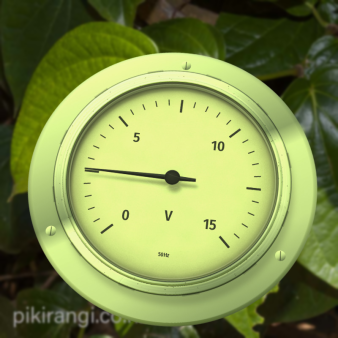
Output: 2.5V
